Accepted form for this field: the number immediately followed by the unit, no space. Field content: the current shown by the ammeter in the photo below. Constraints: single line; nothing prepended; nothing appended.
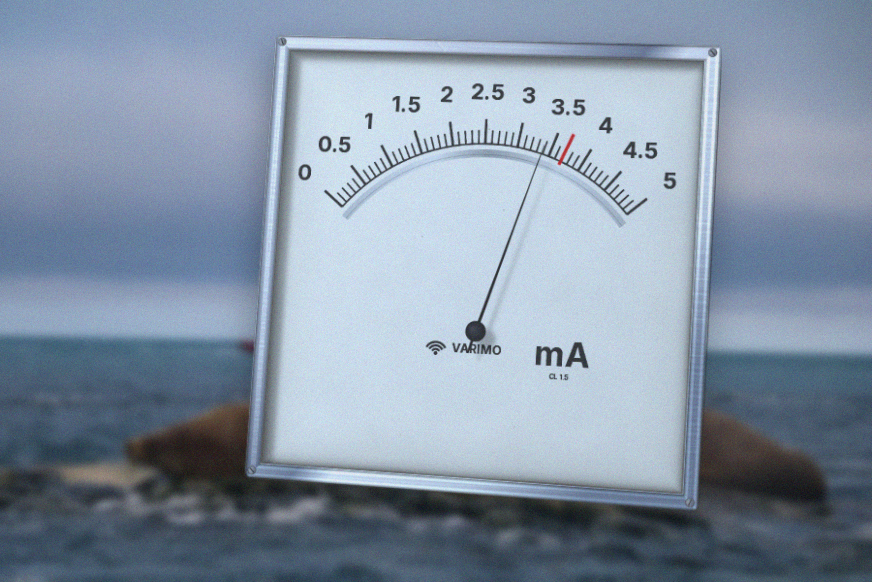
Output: 3.4mA
